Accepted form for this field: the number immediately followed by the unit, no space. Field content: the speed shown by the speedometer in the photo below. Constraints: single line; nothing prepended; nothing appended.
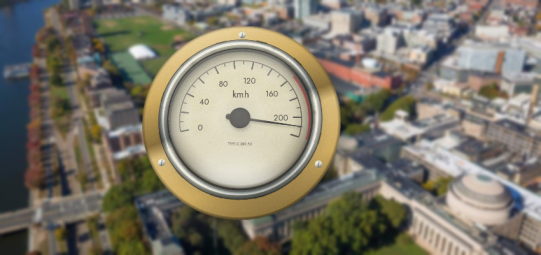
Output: 210km/h
